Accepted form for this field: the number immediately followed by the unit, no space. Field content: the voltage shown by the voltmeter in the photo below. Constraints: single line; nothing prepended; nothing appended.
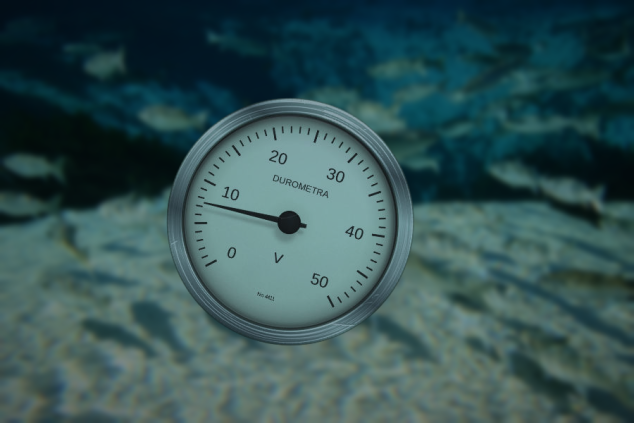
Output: 7.5V
